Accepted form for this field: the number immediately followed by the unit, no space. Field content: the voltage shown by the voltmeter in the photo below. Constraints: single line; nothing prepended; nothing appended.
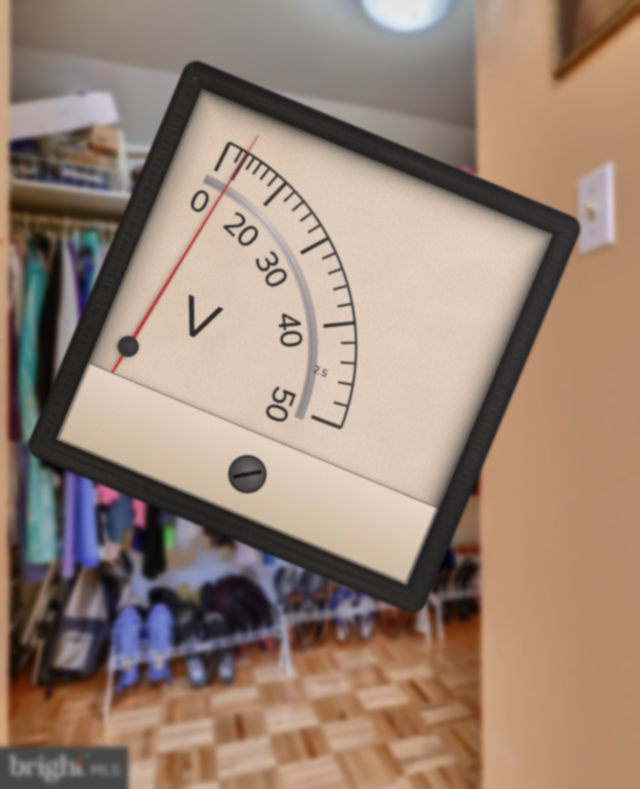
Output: 10V
